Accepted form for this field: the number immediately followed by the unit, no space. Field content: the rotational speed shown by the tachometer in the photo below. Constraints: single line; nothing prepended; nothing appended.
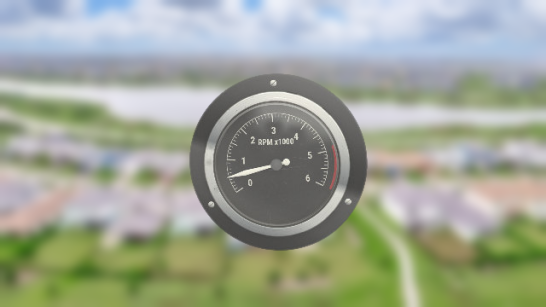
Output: 500rpm
